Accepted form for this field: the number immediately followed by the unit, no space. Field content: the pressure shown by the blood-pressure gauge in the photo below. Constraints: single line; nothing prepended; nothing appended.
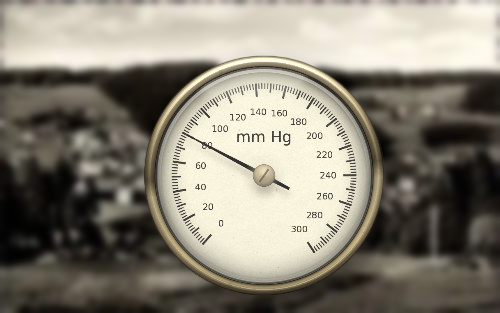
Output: 80mmHg
